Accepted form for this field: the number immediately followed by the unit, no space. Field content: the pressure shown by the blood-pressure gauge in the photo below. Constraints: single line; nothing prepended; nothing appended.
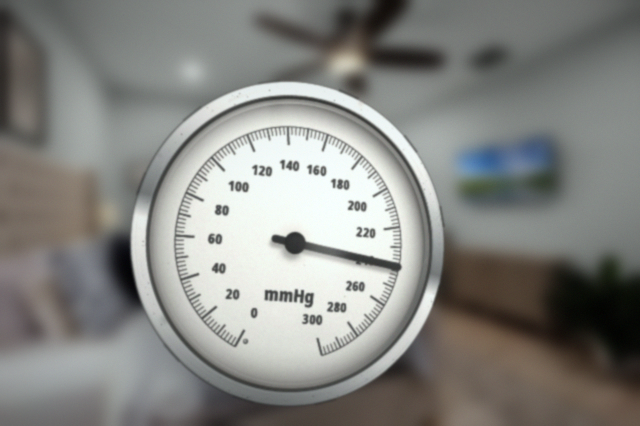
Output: 240mmHg
